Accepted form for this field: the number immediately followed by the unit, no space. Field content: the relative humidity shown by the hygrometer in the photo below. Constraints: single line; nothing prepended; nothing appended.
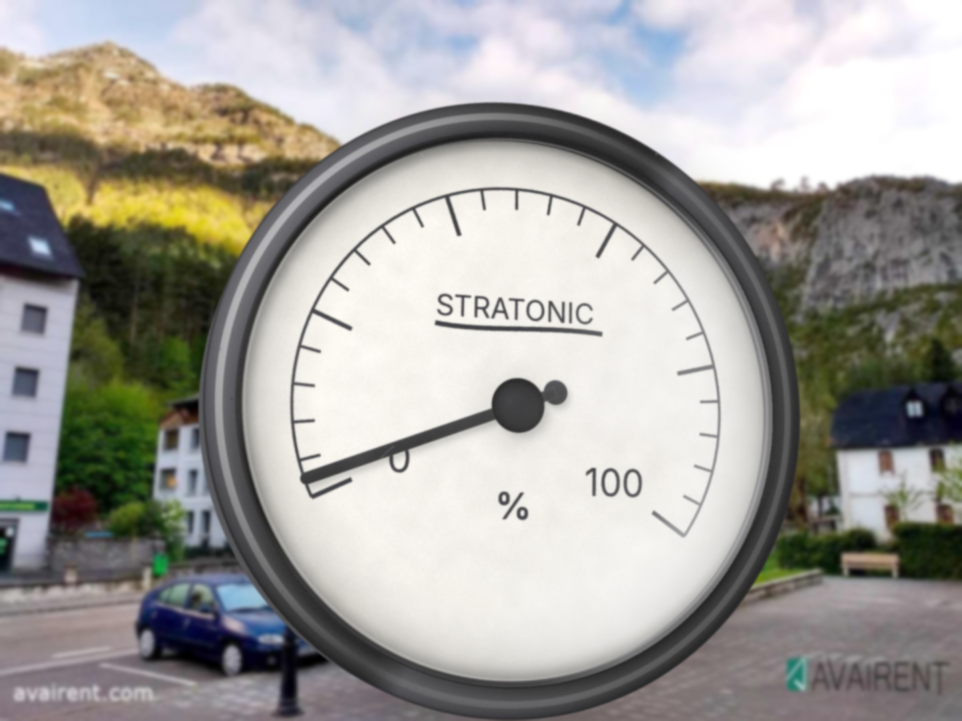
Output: 2%
